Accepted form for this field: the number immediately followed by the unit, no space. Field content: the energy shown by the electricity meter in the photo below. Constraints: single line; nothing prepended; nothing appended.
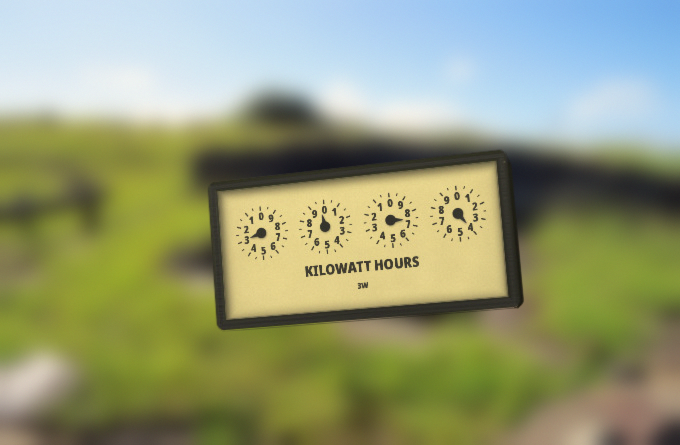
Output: 2974kWh
